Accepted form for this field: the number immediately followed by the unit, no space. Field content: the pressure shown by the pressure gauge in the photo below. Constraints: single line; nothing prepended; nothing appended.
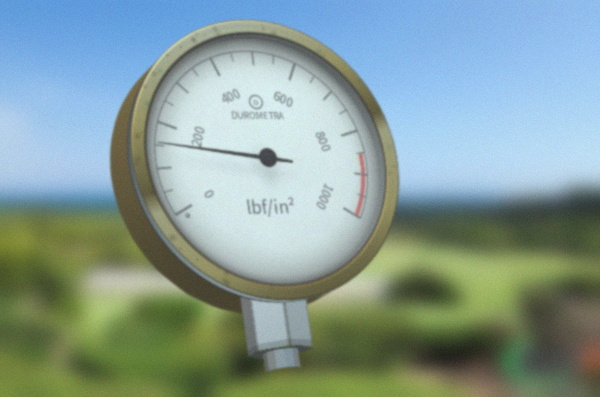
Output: 150psi
